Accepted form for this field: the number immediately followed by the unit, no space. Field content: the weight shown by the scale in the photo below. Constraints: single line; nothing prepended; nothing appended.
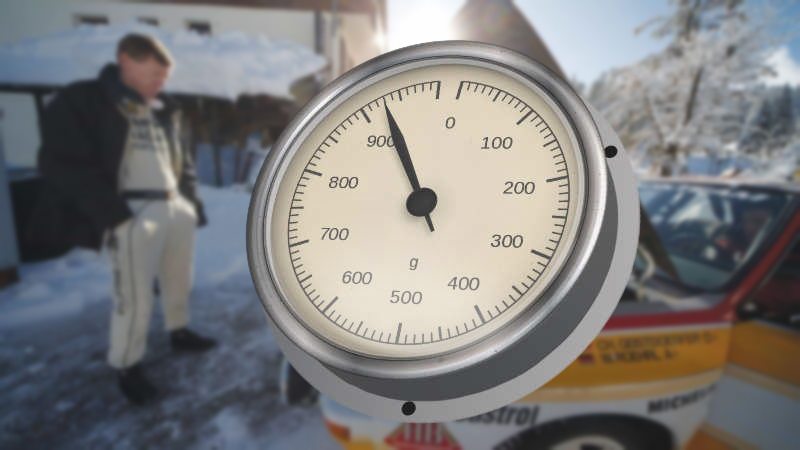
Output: 930g
